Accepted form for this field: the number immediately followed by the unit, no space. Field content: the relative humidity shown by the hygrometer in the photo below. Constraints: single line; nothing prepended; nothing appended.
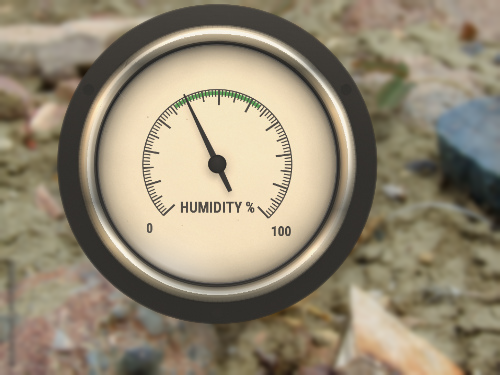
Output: 40%
